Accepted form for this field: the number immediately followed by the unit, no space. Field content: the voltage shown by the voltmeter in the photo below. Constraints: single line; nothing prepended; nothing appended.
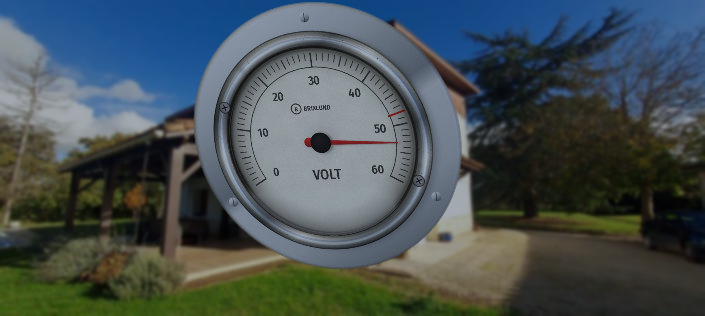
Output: 53V
